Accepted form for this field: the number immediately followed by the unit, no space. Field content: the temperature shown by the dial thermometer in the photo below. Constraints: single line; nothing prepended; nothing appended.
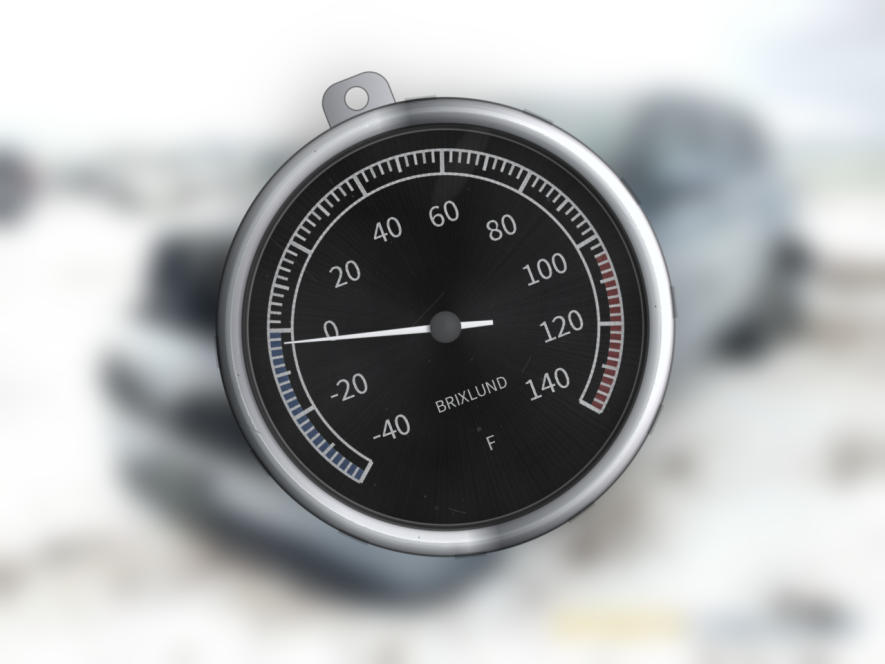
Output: -3°F
